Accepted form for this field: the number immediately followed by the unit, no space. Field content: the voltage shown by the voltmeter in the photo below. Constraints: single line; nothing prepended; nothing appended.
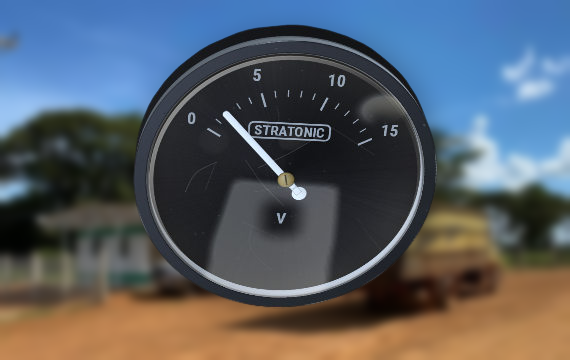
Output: 2V
